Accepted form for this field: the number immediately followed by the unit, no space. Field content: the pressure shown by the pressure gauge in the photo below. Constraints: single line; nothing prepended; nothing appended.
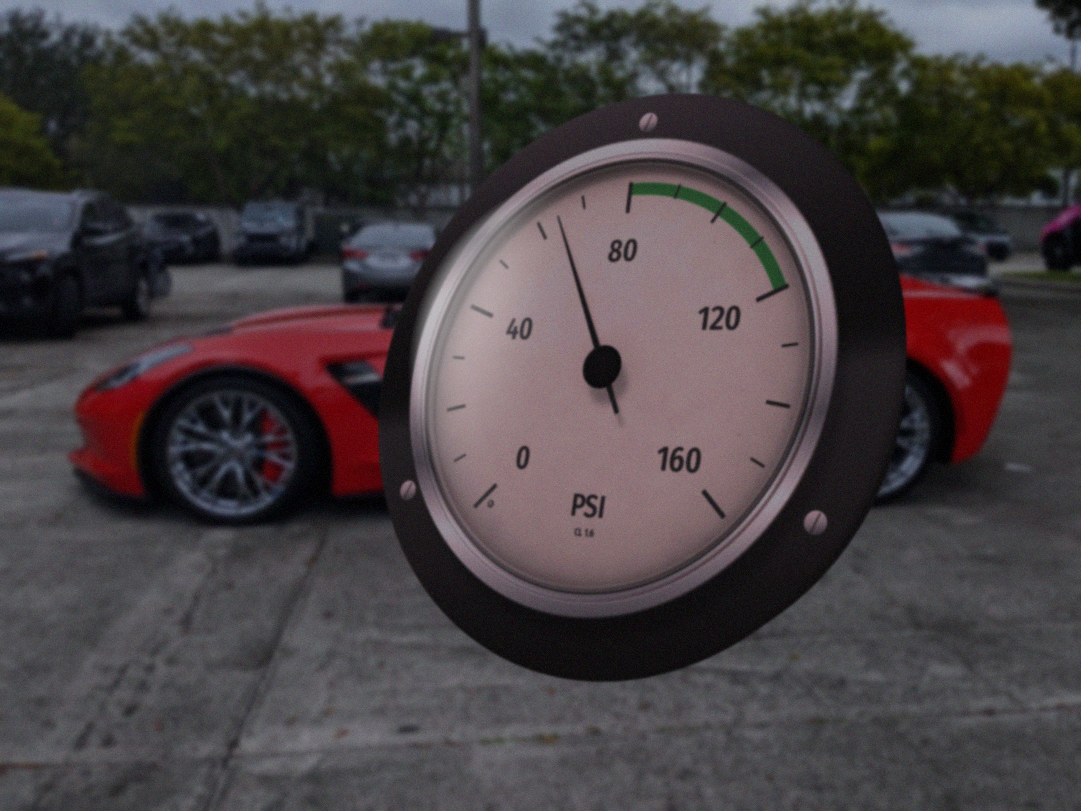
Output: 65psi
